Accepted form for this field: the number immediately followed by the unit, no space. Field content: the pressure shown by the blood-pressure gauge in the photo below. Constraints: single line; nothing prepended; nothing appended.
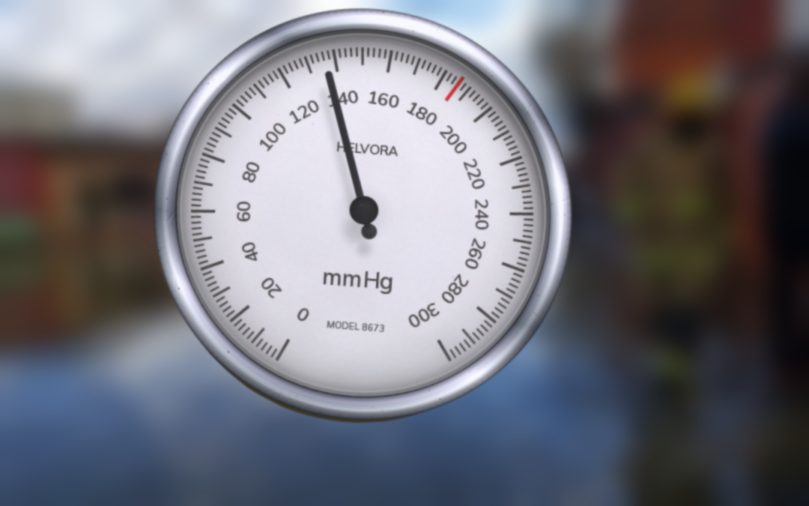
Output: 136mmHg
